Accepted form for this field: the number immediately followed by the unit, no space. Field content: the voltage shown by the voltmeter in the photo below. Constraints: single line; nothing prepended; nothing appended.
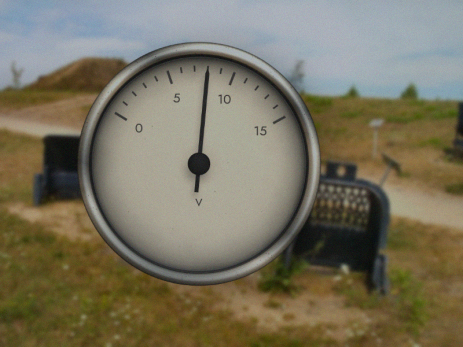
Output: 8V
